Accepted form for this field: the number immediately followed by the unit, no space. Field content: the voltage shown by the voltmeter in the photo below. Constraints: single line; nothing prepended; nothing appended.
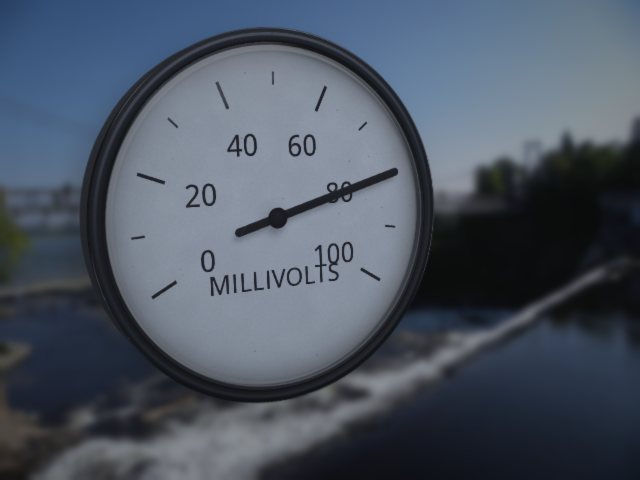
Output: 80mV
